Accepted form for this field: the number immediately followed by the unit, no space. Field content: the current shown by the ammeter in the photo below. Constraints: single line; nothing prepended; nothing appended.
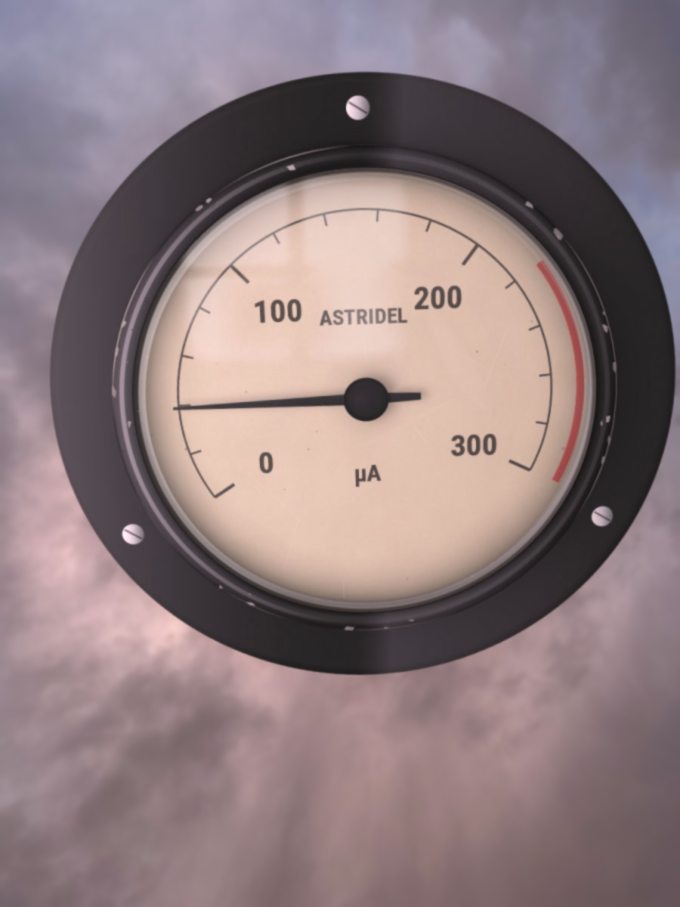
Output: 40µA
